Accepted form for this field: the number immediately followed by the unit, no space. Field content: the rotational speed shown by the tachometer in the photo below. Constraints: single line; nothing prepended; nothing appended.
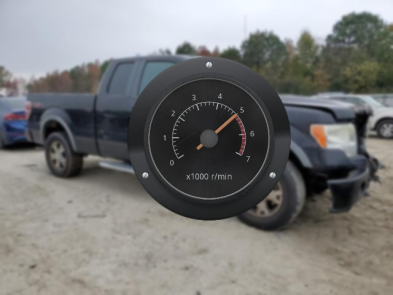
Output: 5000rpm
